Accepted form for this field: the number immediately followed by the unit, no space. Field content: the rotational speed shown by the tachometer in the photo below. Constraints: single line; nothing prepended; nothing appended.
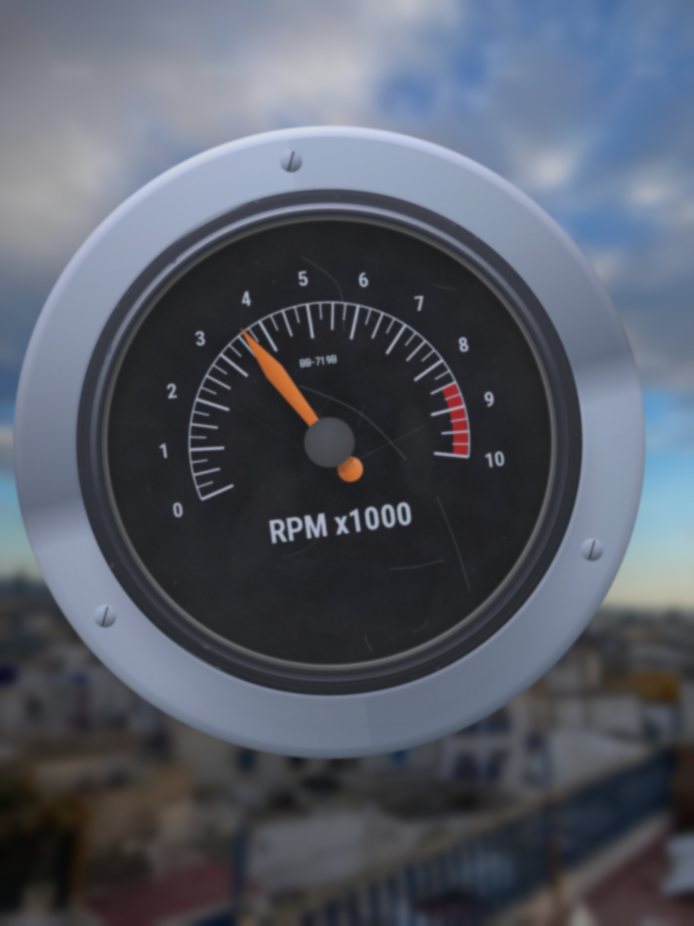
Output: 3625rpm
